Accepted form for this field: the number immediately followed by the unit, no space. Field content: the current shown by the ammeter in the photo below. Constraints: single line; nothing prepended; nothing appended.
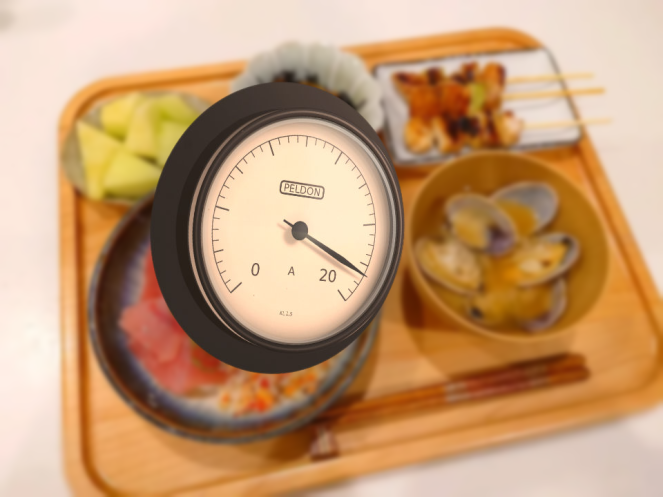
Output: 18.5A
